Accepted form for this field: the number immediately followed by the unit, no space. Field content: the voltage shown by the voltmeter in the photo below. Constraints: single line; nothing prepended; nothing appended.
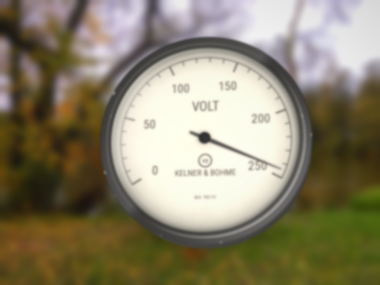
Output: 245V
